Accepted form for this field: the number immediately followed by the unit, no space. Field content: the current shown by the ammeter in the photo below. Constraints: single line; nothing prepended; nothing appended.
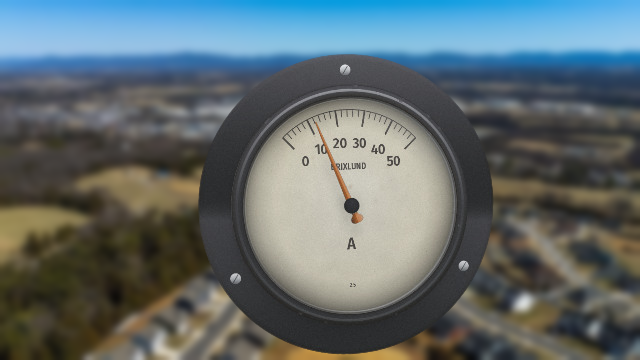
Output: 12A
